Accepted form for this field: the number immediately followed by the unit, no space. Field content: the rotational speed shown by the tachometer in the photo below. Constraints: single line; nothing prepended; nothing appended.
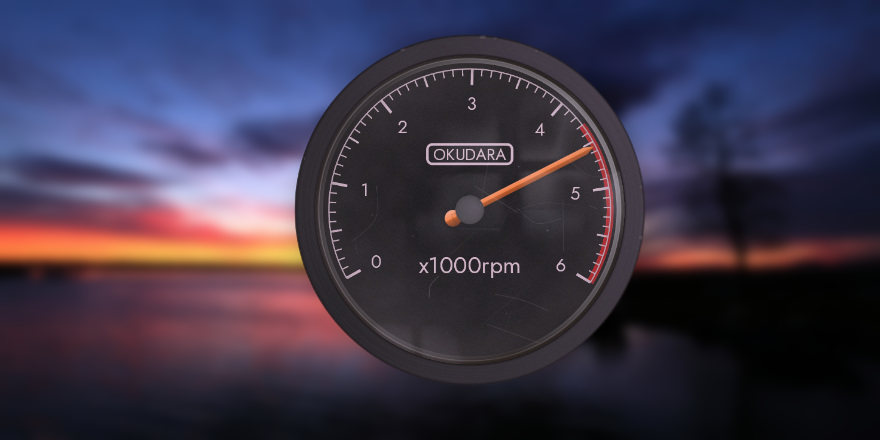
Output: 4550rpm
